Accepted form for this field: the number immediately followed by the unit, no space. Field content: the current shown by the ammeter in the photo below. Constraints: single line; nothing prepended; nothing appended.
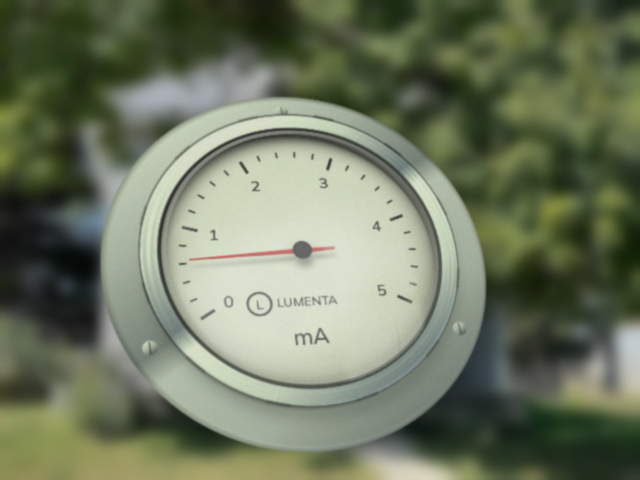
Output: 0.6mA
